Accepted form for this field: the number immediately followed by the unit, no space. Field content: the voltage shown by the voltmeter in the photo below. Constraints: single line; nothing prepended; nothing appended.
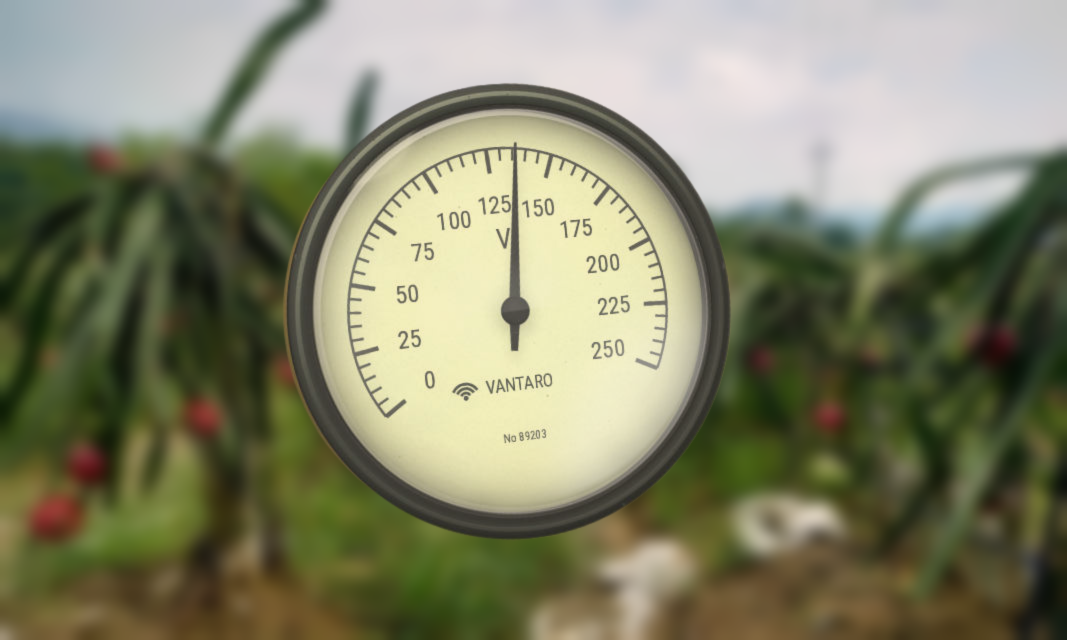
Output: 135V
